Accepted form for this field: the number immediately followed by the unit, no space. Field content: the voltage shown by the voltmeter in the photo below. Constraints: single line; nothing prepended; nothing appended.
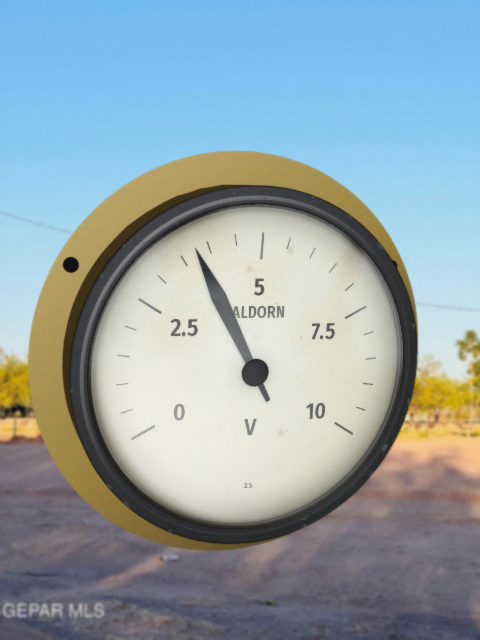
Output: 3.75V
